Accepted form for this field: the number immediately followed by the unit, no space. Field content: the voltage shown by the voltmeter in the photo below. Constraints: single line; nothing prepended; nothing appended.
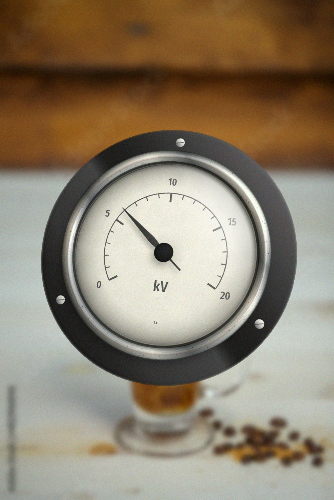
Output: 6kV
